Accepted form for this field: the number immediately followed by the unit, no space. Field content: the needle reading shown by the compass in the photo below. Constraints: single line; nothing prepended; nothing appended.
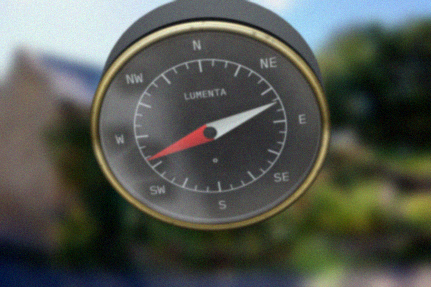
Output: 250°
